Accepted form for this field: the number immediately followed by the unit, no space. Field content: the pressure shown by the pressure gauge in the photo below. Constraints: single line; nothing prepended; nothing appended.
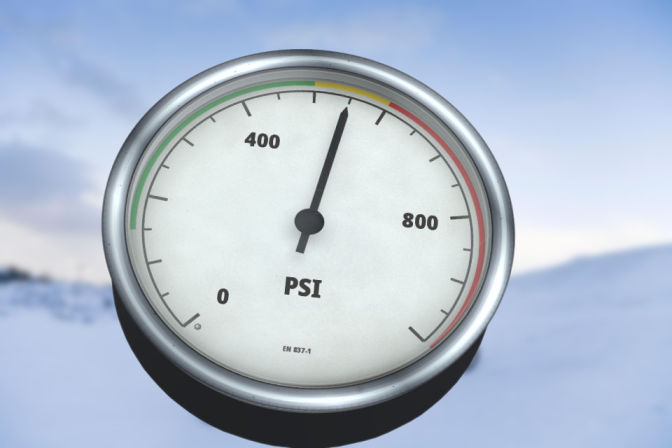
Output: 550psi
